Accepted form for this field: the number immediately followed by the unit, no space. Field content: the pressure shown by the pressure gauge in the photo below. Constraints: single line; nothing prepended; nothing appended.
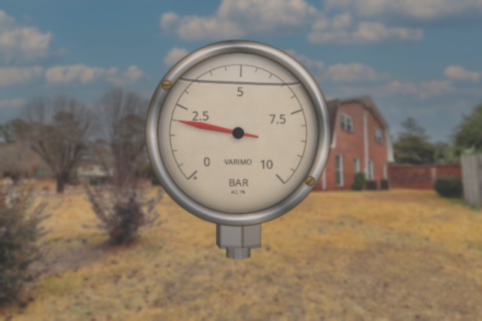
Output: 2bar
